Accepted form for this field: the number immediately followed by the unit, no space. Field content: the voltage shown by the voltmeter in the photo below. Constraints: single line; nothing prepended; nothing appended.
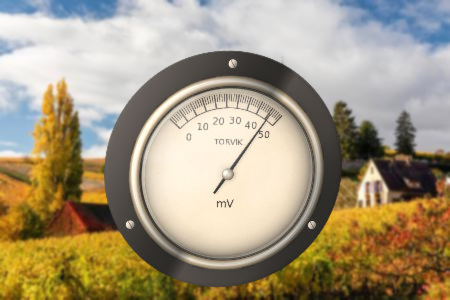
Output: 45mV
